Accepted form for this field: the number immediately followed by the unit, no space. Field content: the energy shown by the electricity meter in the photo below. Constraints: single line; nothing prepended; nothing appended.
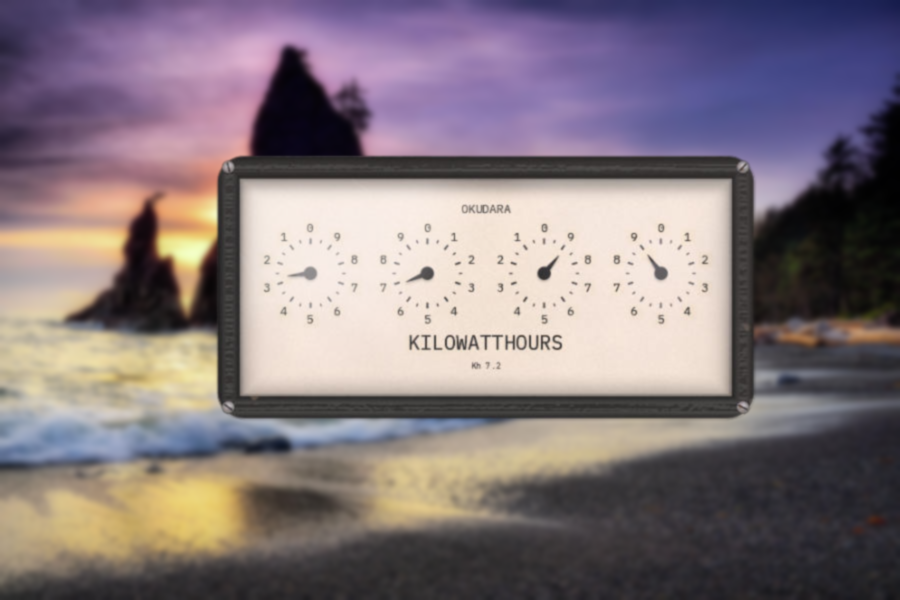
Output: 2689kWh
